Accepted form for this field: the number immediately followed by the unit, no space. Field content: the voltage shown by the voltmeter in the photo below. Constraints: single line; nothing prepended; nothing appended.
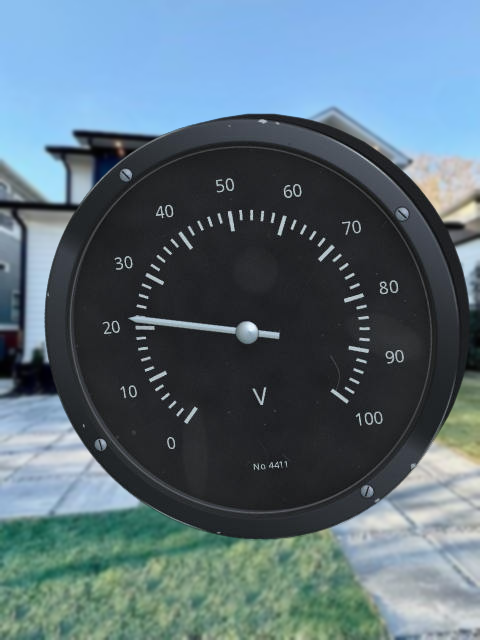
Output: 22V
